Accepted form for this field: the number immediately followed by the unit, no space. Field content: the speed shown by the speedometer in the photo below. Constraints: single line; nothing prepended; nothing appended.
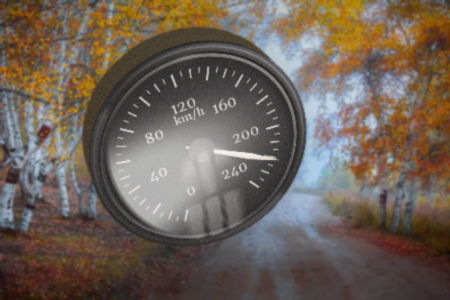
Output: 220km/h
